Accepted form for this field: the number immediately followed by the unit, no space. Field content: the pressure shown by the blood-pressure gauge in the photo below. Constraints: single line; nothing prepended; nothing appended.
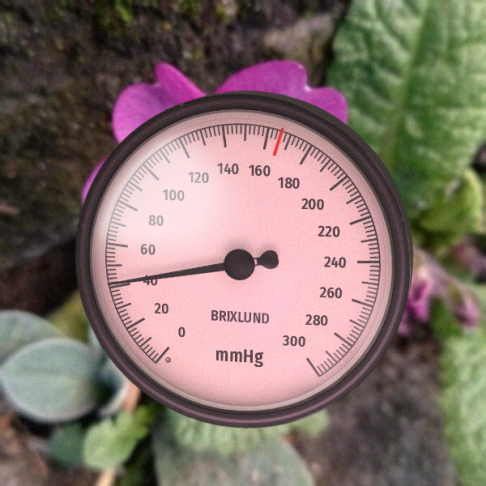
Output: 42mmHg
